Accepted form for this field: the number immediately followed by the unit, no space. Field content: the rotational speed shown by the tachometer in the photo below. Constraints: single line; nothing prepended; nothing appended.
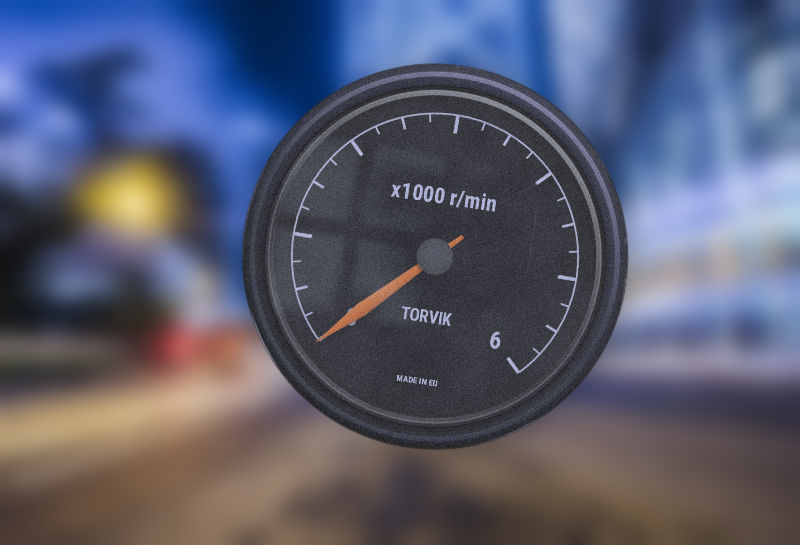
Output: 0rpm
